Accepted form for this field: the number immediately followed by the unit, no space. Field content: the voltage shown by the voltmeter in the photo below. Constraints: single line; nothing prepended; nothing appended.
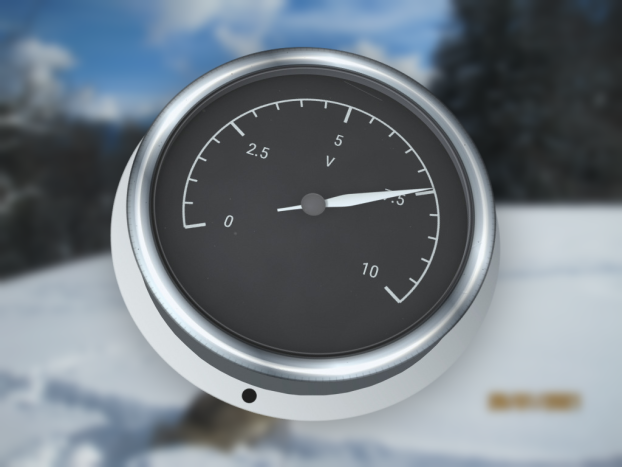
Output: 7.5V
